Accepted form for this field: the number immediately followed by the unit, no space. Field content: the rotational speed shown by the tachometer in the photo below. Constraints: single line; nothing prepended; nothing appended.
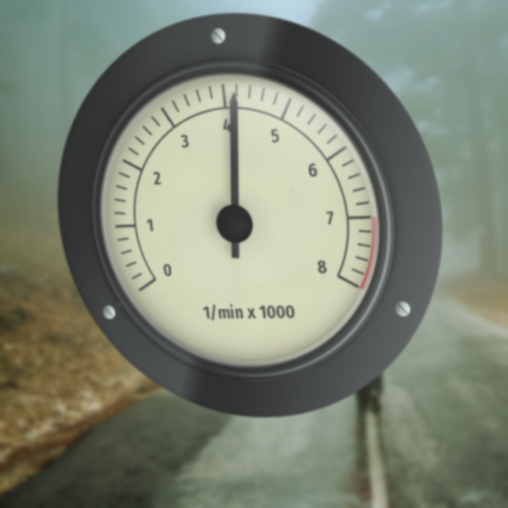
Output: 4200rpm
